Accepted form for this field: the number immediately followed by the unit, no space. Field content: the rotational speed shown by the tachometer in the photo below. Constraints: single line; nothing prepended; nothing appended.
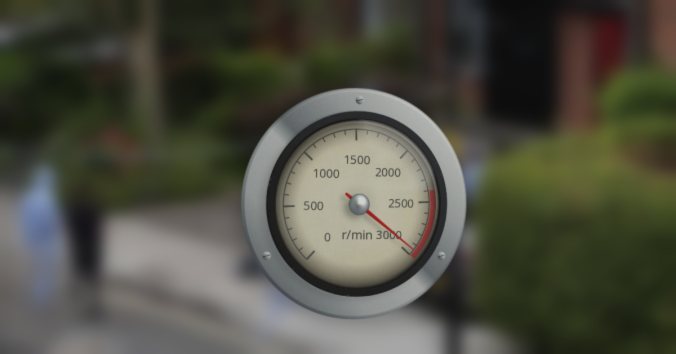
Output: 2950rpm
